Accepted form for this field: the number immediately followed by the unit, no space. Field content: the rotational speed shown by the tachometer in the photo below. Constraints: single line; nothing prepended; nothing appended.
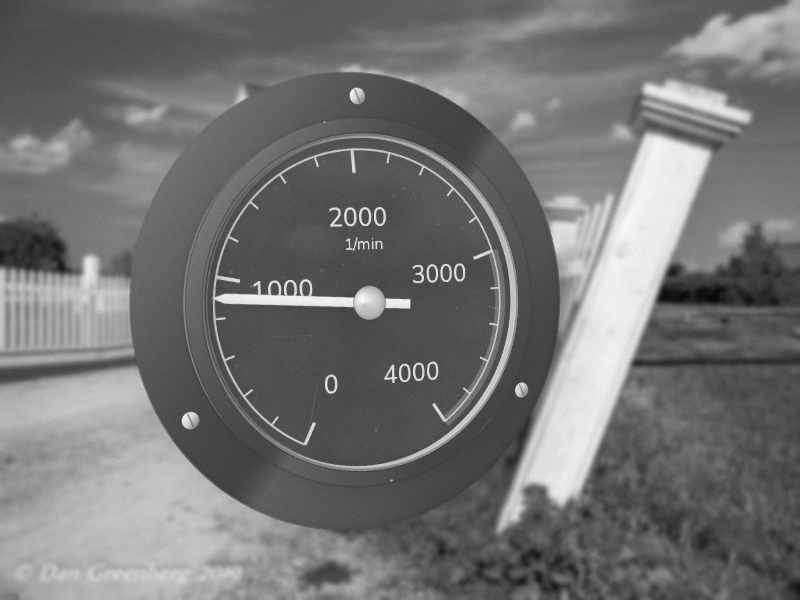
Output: 900rpm
